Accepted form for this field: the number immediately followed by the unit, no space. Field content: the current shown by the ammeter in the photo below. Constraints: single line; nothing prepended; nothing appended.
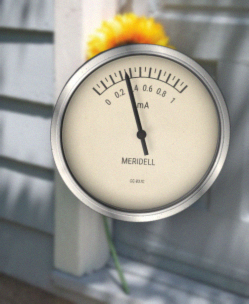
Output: 0.35mA
